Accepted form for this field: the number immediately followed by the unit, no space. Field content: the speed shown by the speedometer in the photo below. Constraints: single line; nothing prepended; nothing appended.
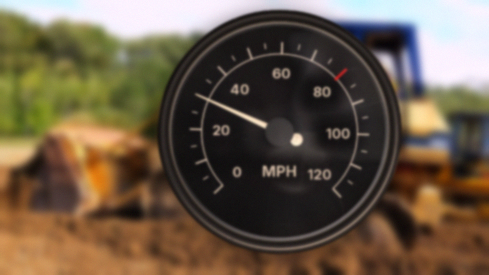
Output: 30mph
